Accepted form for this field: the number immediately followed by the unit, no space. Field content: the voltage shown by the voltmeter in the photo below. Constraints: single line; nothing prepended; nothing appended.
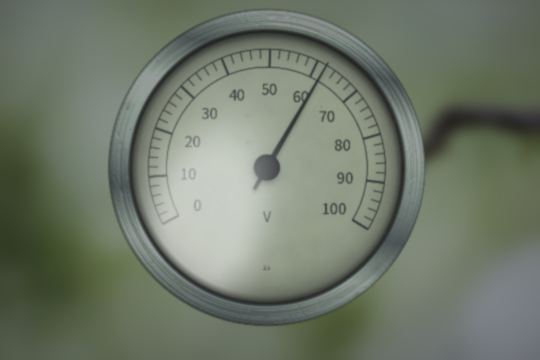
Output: 62V
